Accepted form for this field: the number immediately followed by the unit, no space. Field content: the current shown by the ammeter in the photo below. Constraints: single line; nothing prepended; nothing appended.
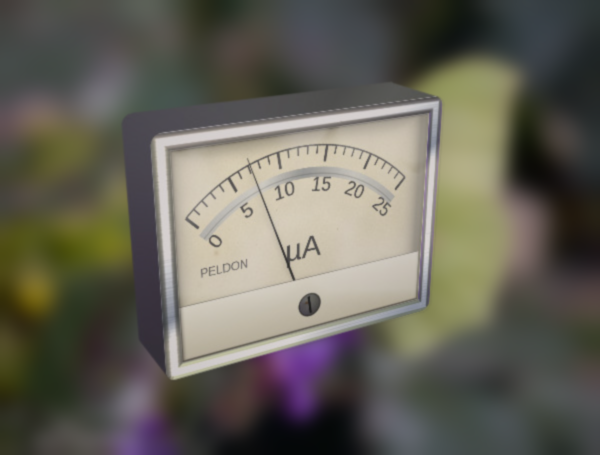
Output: 7µA
